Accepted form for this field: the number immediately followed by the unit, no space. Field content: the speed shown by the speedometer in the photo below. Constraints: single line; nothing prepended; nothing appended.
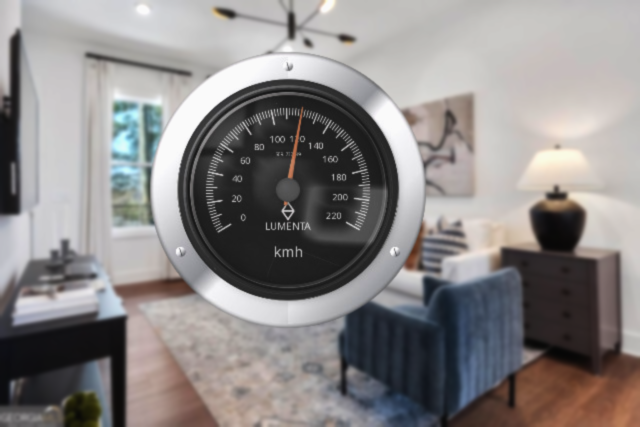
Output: 120km/h
